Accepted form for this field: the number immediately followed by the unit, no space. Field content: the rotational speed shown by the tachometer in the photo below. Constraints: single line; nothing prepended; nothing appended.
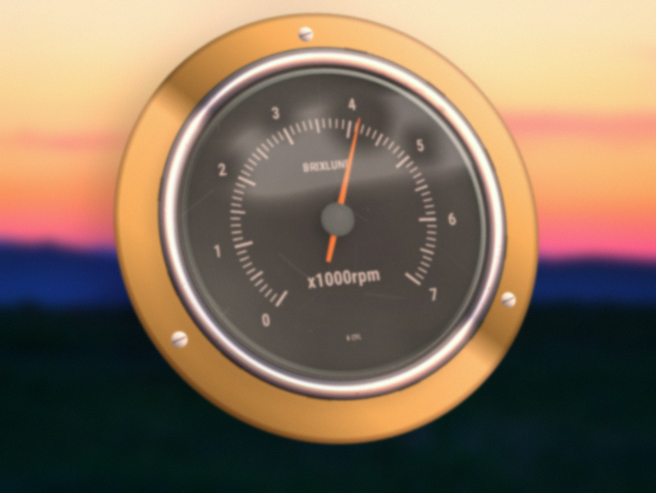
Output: 4100rpm
